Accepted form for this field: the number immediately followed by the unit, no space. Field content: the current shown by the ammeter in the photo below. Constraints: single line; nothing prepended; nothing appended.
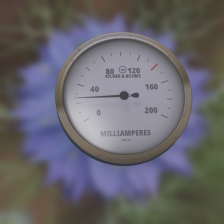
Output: 25mA
